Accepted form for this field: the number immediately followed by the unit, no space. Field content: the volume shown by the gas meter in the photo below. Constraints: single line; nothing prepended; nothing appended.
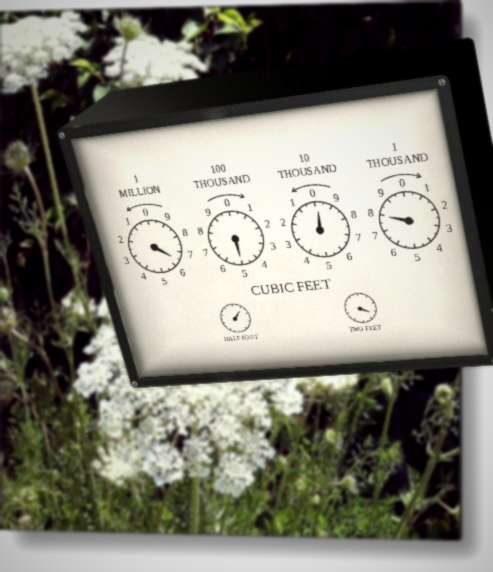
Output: 649800ft³
